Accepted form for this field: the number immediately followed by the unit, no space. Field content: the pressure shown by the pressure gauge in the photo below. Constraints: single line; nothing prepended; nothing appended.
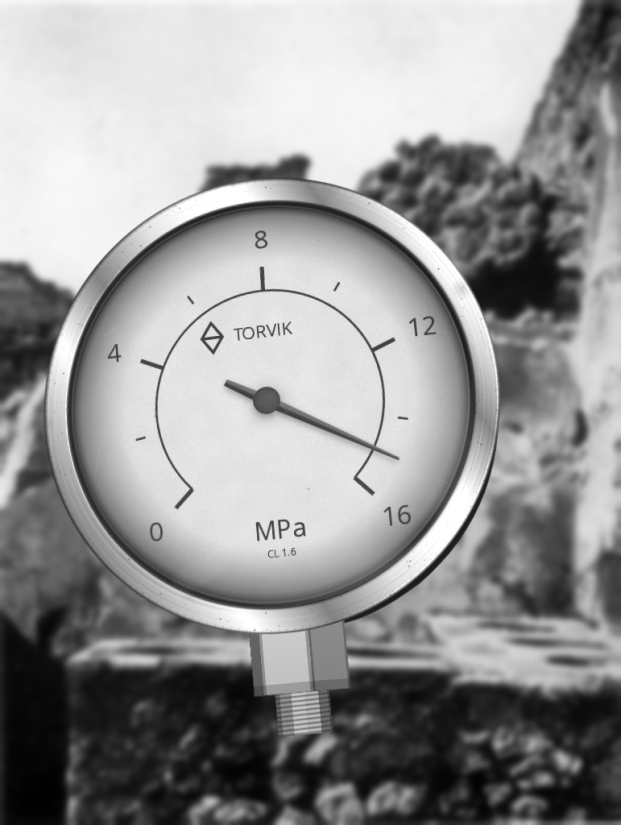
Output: 15MPa
